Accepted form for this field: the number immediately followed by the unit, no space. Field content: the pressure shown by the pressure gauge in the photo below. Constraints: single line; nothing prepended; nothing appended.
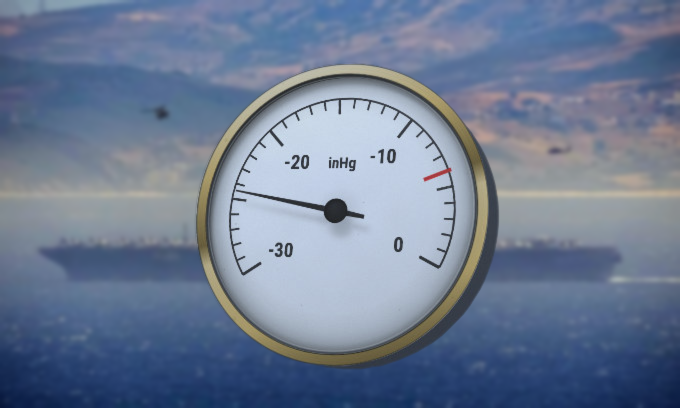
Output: -24.5inHg
